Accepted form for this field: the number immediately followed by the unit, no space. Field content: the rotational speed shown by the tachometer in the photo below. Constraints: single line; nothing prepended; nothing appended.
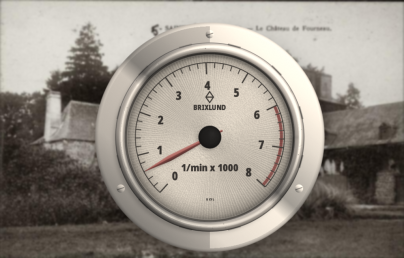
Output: 600rpm
